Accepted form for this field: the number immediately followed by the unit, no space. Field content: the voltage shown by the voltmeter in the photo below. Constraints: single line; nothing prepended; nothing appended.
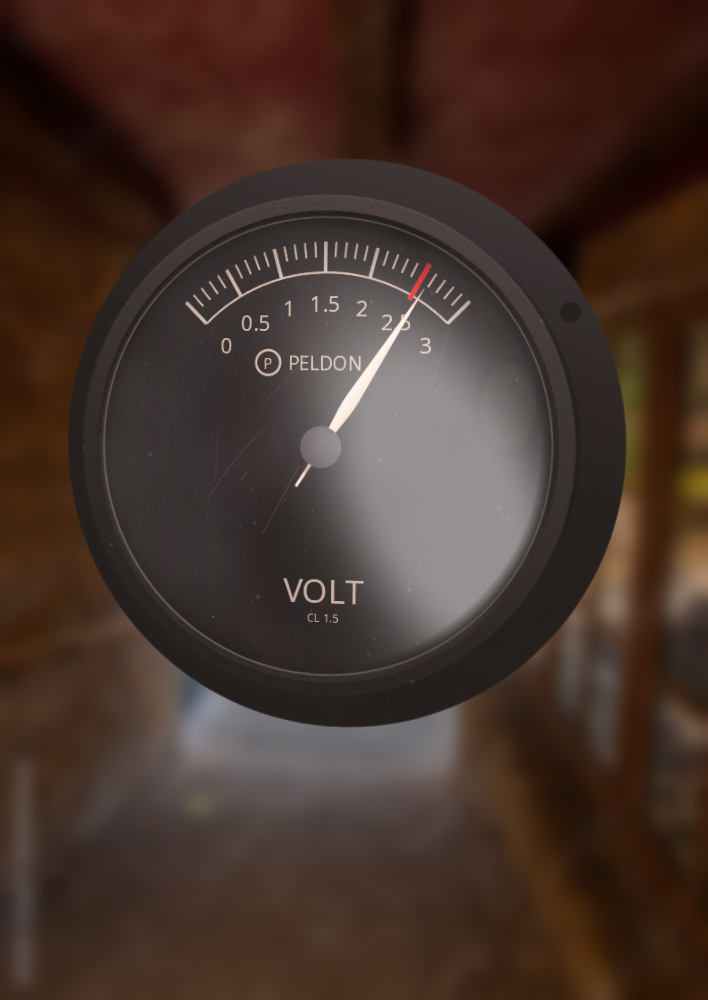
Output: 2.6V
